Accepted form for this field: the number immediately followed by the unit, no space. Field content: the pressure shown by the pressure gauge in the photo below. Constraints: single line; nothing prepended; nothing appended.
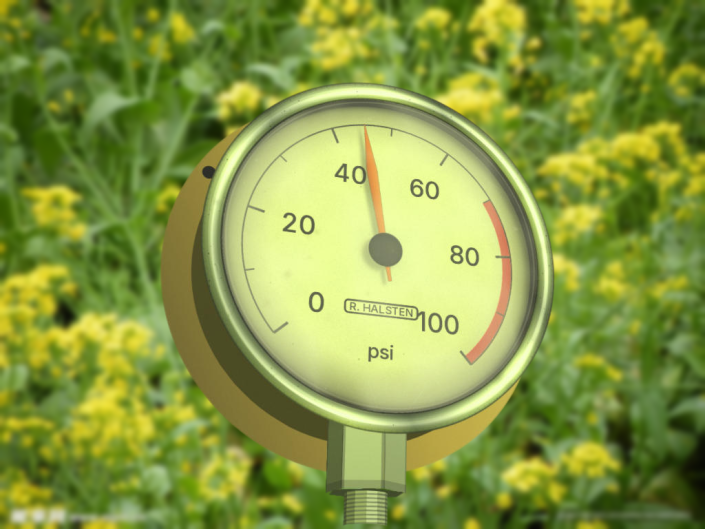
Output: 45psi
